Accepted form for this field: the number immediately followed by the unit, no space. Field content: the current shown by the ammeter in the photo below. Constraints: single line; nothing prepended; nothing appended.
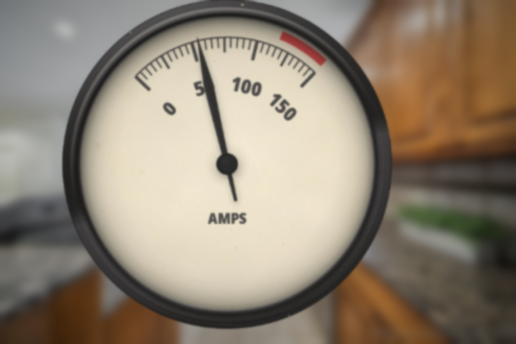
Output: 55A
